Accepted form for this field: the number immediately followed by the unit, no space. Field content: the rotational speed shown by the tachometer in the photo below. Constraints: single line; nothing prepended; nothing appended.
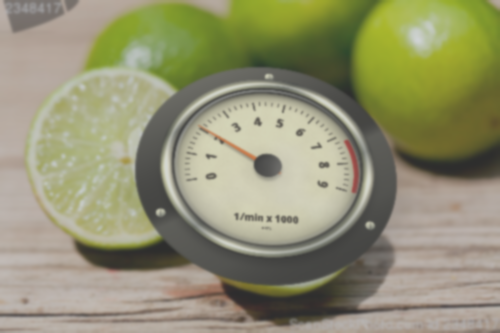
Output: 2000rpm
